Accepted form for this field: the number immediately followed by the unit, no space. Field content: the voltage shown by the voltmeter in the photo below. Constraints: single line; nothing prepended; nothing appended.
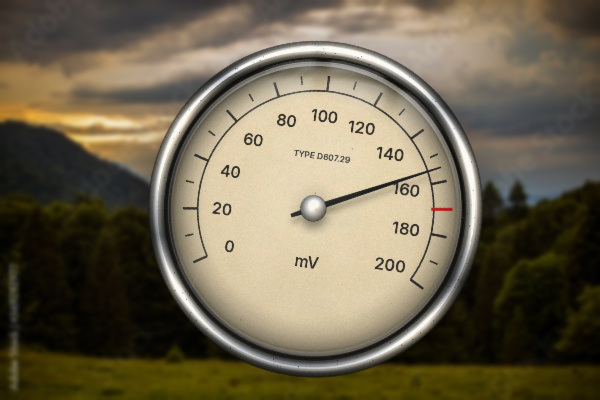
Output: 155mV
